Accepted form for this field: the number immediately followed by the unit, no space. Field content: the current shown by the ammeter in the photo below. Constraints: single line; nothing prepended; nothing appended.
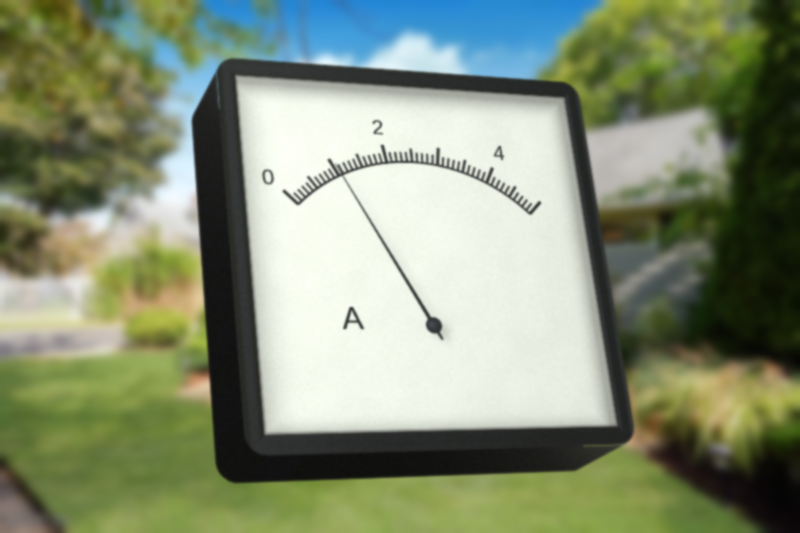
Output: 1A
